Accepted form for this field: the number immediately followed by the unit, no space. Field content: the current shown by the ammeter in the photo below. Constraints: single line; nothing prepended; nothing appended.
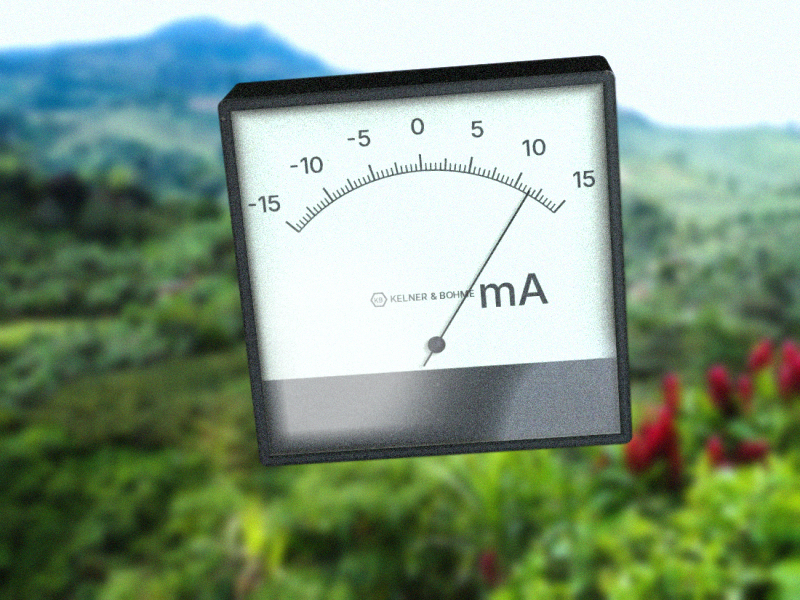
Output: 11.5mA
